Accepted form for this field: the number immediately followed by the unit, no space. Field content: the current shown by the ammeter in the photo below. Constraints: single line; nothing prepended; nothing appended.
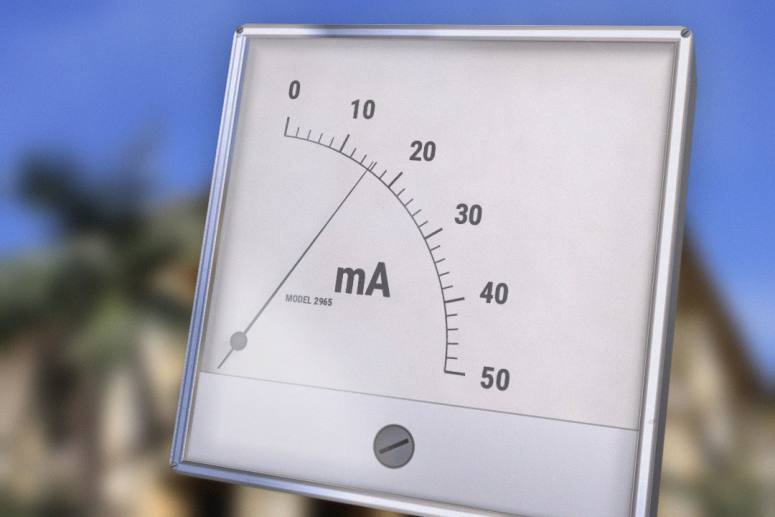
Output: 16mA
